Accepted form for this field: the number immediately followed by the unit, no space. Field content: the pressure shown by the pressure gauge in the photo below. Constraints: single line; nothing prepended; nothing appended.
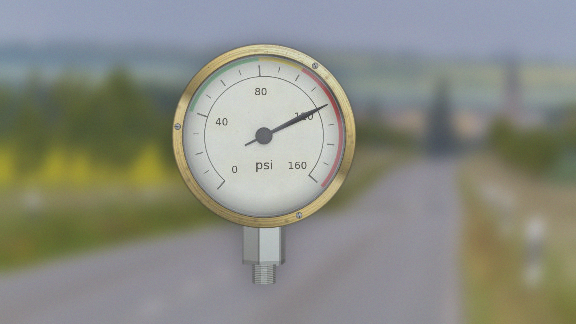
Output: 120psi
